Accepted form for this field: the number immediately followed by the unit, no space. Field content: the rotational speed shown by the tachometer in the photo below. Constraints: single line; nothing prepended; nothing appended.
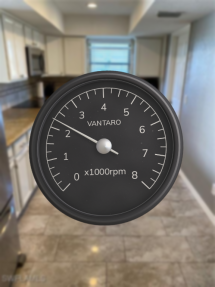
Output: 2250rpm
